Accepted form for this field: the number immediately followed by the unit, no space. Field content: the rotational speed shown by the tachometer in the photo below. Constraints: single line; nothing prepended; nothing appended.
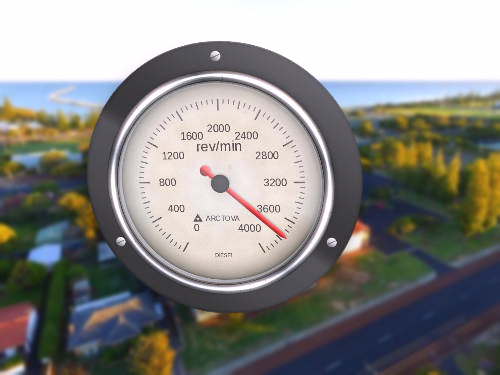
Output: 3750rpm
